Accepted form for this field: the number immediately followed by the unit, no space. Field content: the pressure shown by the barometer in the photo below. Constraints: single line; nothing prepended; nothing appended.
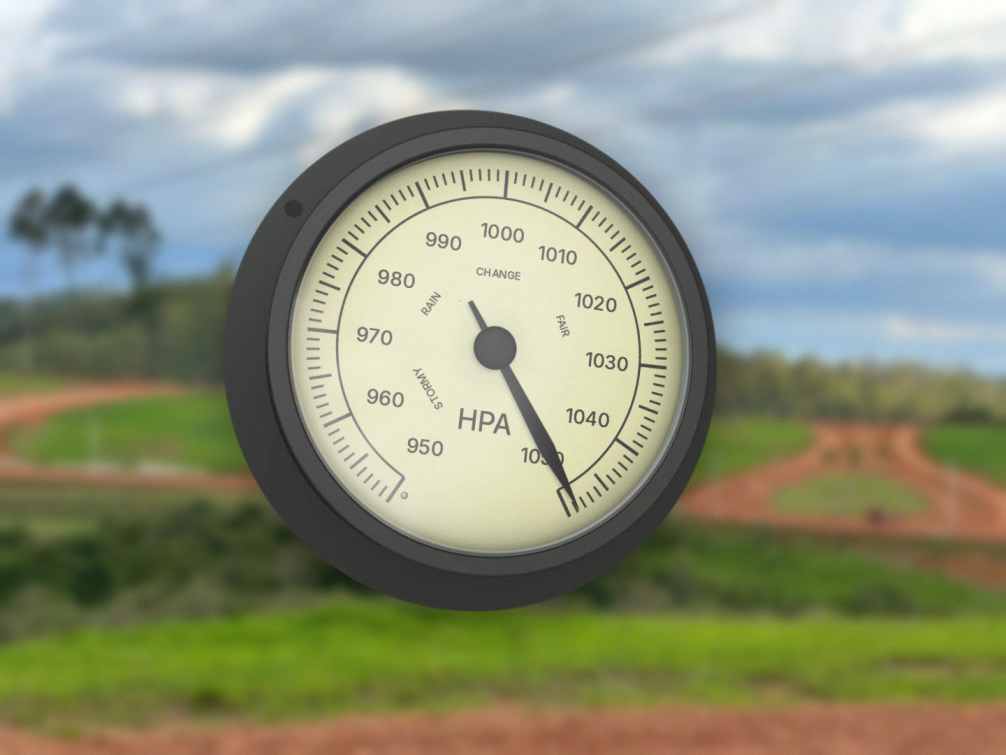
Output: 1049hPa
